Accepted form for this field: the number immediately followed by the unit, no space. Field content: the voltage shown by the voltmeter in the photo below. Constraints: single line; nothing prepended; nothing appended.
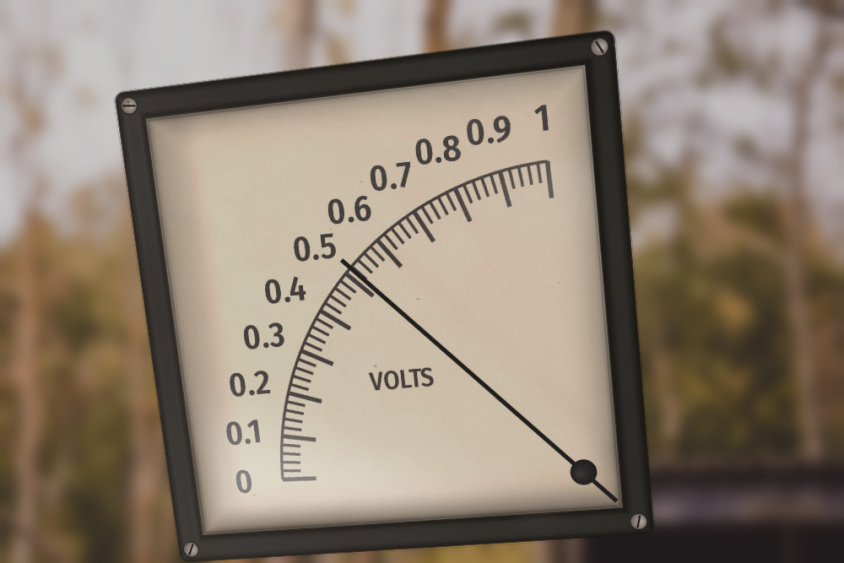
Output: 0.52V
